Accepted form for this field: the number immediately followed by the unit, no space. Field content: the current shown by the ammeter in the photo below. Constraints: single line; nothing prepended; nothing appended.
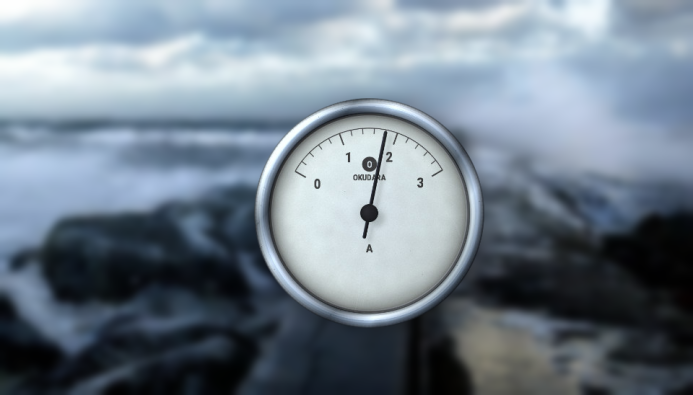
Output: 1.8A
